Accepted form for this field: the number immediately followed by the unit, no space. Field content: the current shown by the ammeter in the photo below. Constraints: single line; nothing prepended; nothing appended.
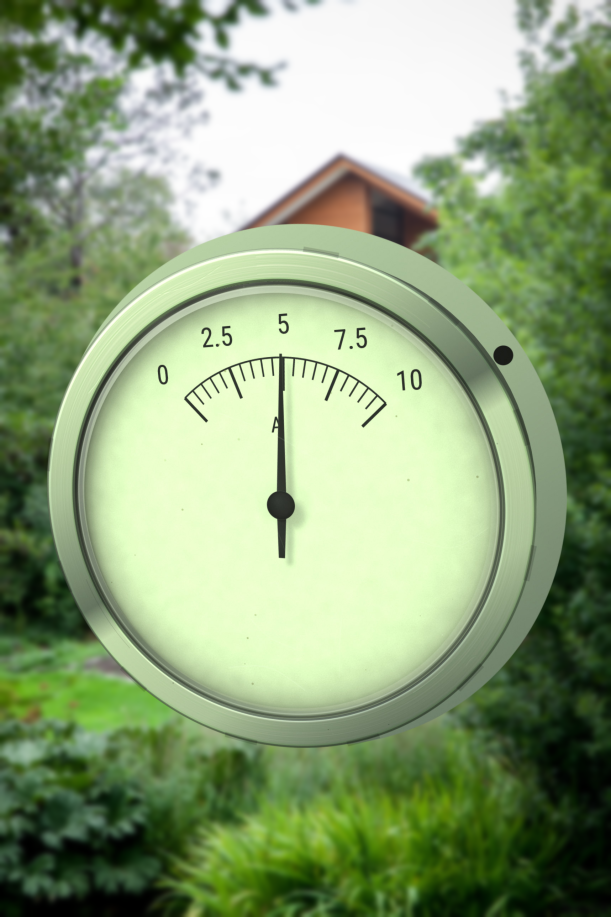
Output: 5A
